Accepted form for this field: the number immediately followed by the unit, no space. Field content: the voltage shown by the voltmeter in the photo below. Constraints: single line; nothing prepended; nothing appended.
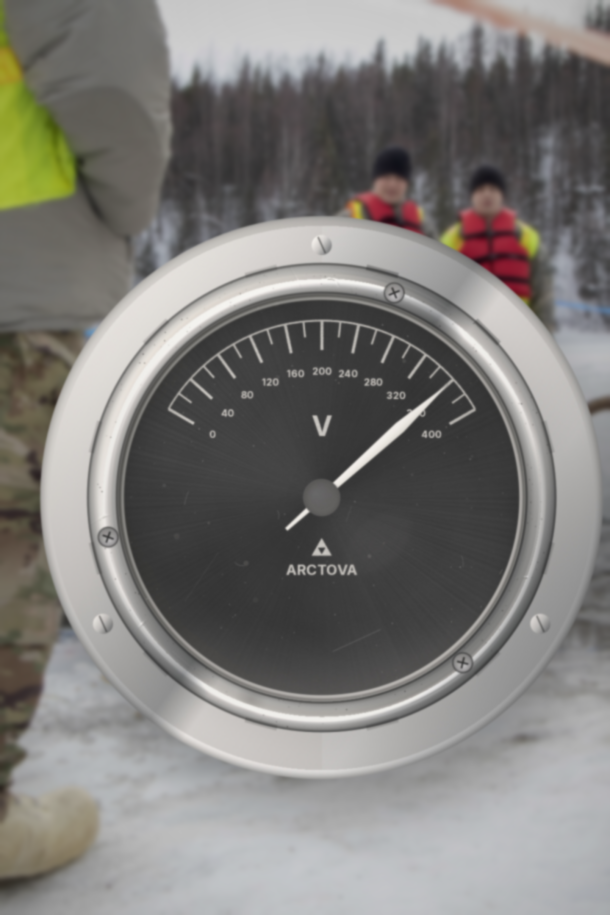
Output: 360V
